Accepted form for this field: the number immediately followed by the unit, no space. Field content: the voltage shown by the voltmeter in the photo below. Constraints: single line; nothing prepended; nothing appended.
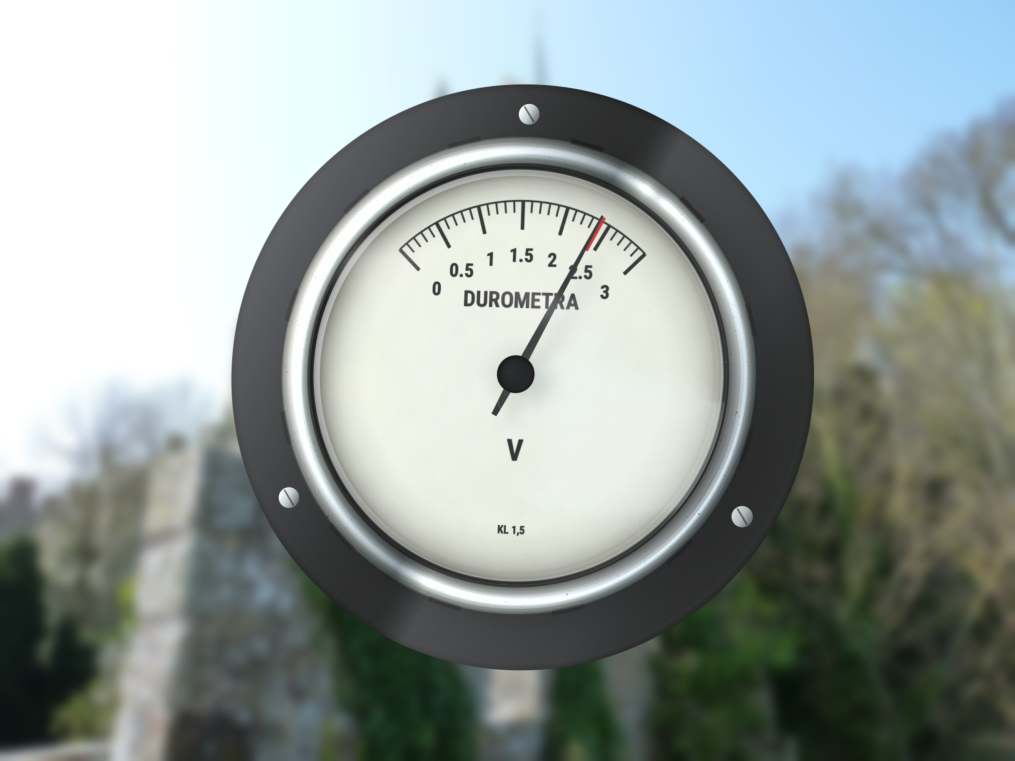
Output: 2.4V
